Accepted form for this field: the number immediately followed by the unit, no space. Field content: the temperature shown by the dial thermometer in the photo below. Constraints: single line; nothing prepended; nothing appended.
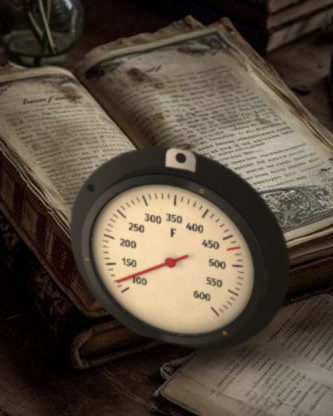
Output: 120°F
